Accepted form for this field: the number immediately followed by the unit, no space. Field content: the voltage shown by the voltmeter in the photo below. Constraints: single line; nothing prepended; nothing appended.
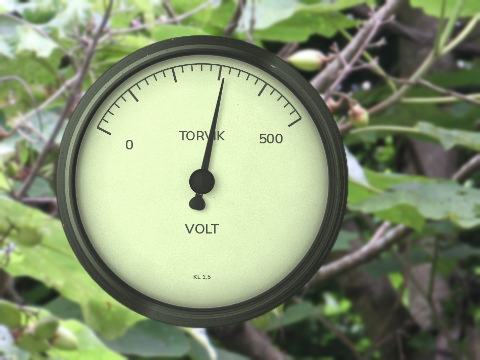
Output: 310V
